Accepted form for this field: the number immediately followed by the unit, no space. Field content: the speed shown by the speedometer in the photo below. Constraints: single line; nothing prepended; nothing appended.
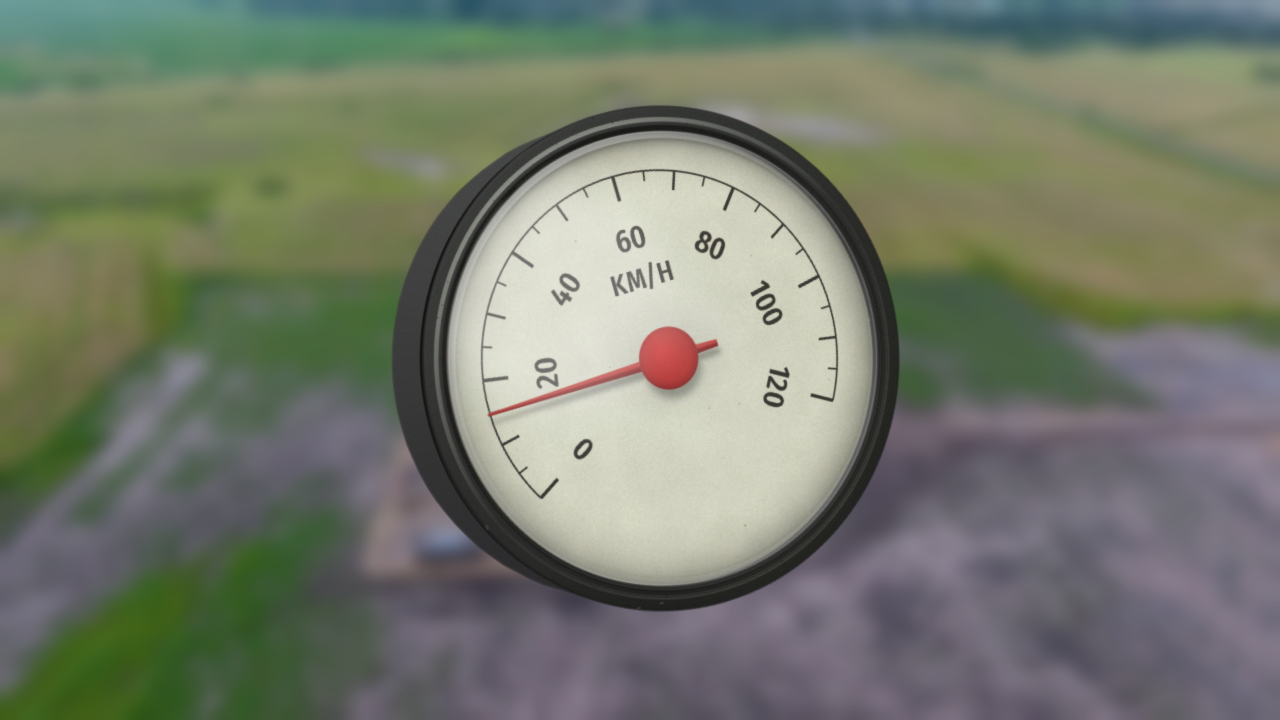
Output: 15km/h
